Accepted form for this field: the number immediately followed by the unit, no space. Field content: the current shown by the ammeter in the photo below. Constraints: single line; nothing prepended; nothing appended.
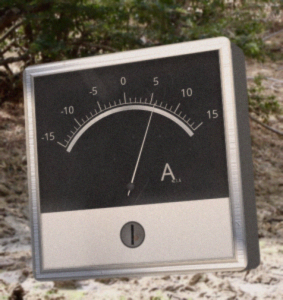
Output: 6A
